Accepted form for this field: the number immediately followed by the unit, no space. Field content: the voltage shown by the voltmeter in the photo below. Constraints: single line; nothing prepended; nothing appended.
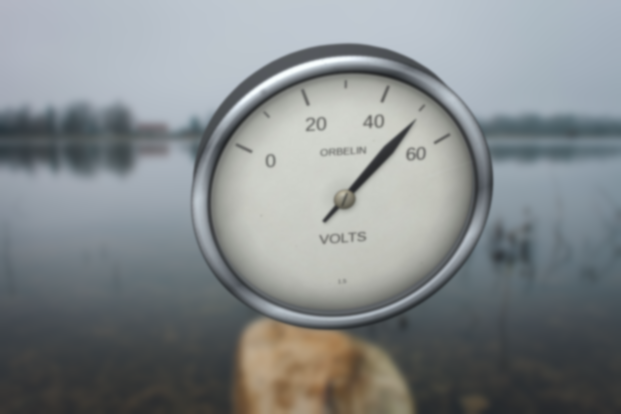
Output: 50V
